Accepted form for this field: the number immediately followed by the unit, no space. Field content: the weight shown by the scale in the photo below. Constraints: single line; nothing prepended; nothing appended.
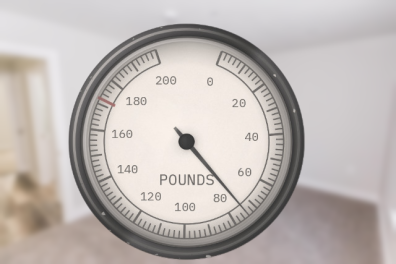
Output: 74lb
